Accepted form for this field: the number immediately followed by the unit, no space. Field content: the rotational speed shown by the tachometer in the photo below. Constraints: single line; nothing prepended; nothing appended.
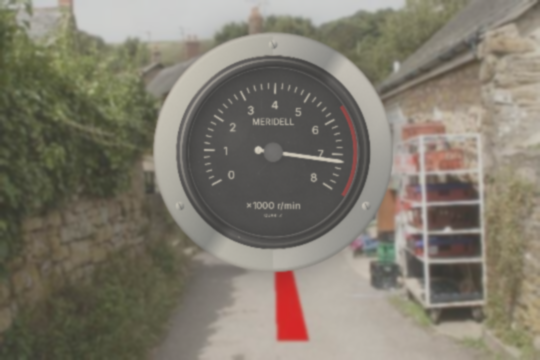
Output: 7200rpm
